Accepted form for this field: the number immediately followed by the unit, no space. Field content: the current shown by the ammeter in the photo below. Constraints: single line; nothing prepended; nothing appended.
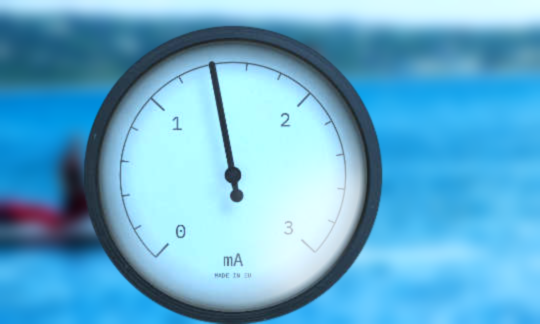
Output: 1.4mA
